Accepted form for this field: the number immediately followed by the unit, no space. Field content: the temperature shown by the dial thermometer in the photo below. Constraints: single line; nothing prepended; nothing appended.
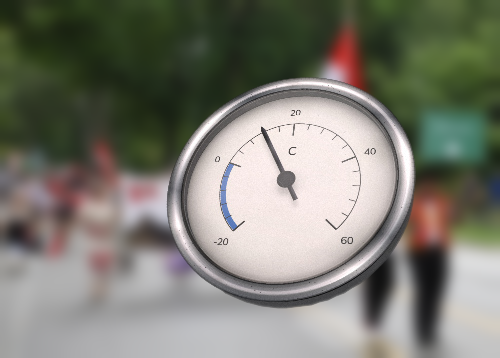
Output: 12°C
